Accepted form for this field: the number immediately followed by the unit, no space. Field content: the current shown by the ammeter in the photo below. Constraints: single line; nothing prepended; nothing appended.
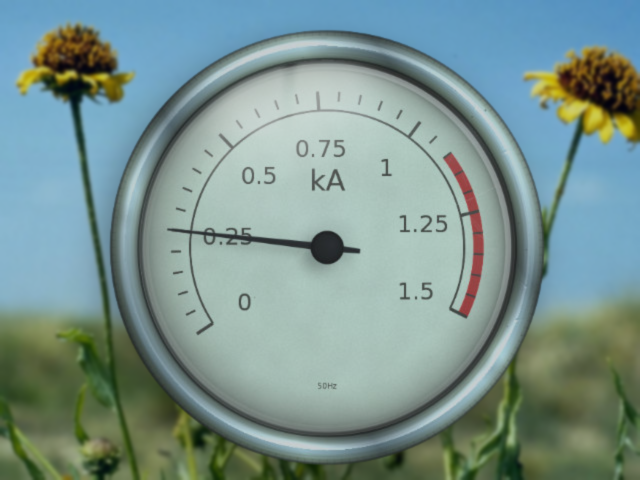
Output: 0.25kA
